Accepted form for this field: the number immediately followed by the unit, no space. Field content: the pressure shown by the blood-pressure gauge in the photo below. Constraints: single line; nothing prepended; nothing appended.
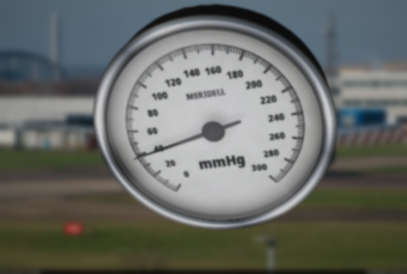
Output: 40mmHg
